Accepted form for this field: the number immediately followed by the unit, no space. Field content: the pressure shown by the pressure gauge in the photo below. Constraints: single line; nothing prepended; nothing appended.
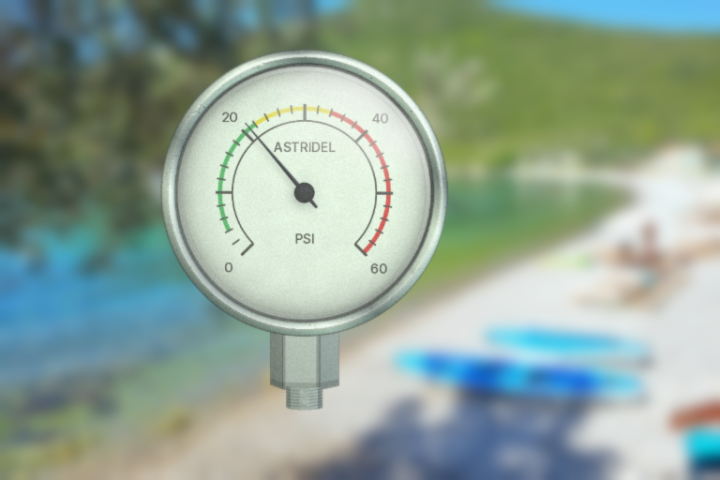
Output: 21psi
